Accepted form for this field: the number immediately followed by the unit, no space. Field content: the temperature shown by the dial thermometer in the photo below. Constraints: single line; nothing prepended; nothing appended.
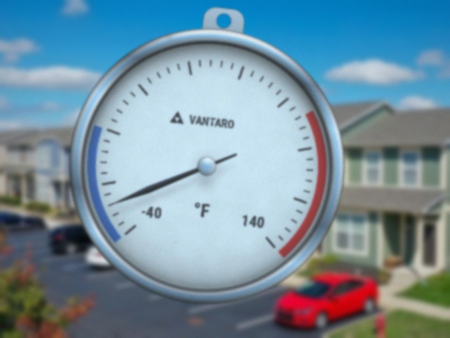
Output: -28°F
